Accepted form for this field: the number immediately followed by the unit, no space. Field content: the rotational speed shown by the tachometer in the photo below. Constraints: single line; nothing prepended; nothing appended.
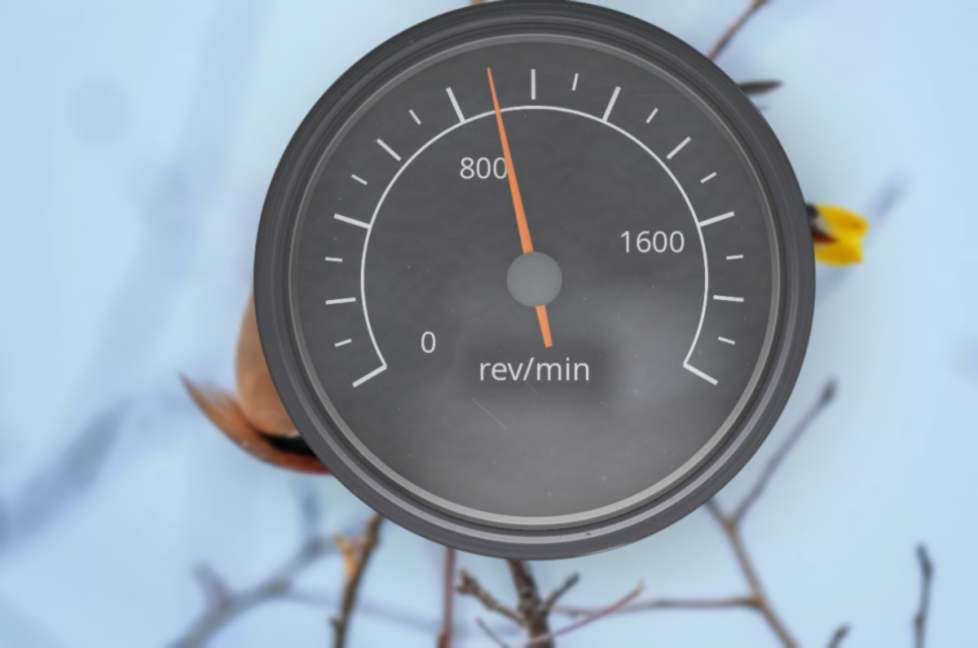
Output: 900rpm
